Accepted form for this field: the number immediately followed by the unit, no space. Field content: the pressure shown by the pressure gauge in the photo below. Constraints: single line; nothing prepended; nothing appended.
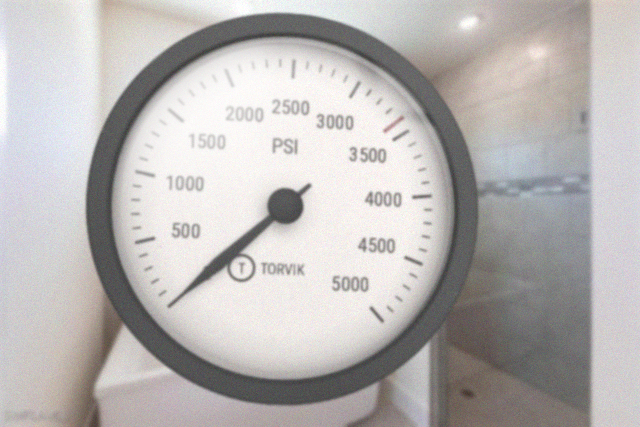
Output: 0psi
